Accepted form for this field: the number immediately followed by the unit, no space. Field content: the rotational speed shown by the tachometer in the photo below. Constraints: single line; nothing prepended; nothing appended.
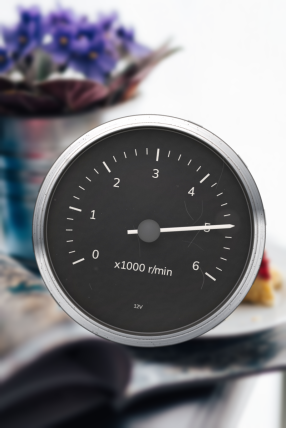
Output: 5000rpm
